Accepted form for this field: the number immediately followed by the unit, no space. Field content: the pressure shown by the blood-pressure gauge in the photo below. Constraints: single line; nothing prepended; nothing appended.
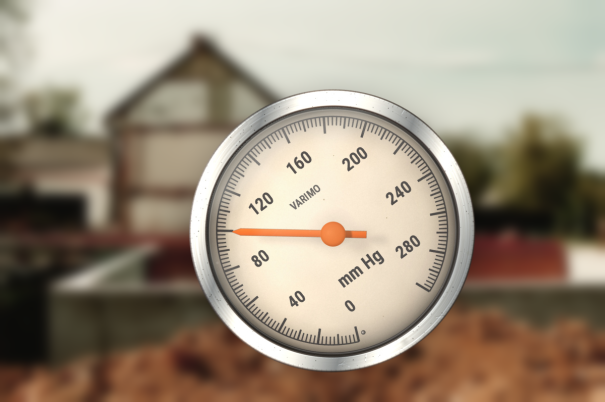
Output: 100mmHg
